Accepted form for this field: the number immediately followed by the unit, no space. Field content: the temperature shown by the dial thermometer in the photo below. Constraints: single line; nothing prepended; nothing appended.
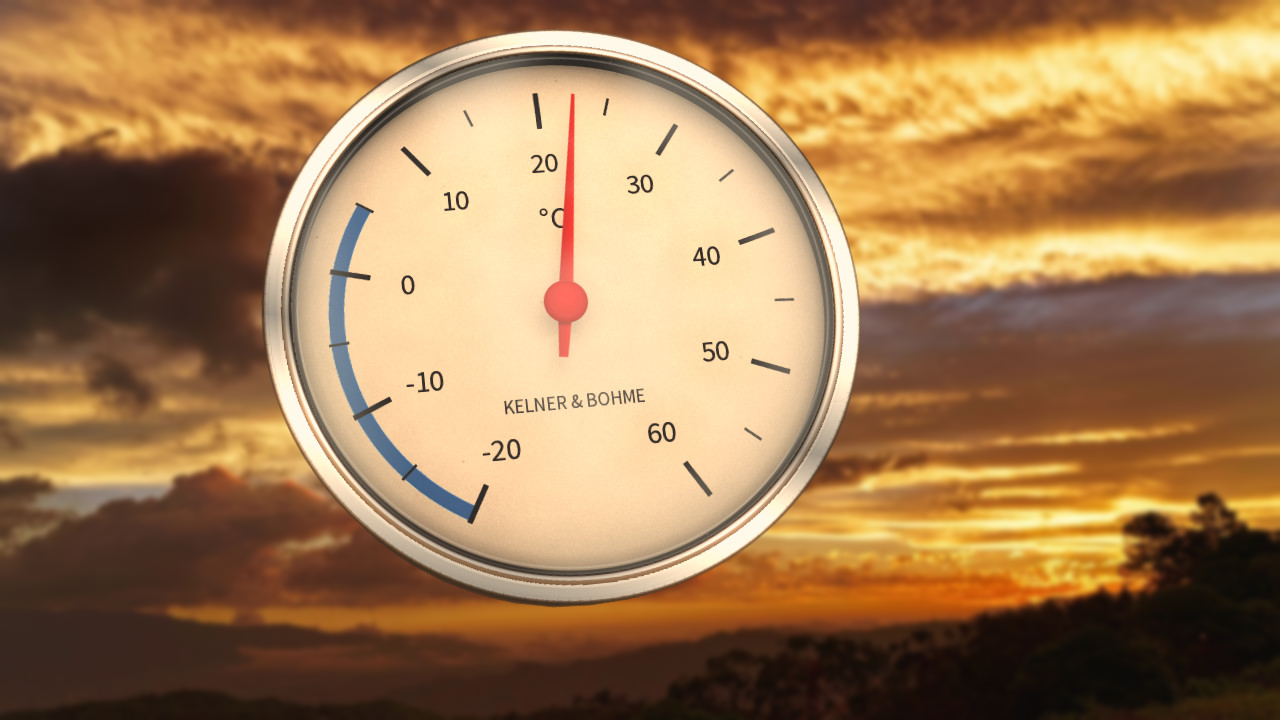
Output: 22.5°C
